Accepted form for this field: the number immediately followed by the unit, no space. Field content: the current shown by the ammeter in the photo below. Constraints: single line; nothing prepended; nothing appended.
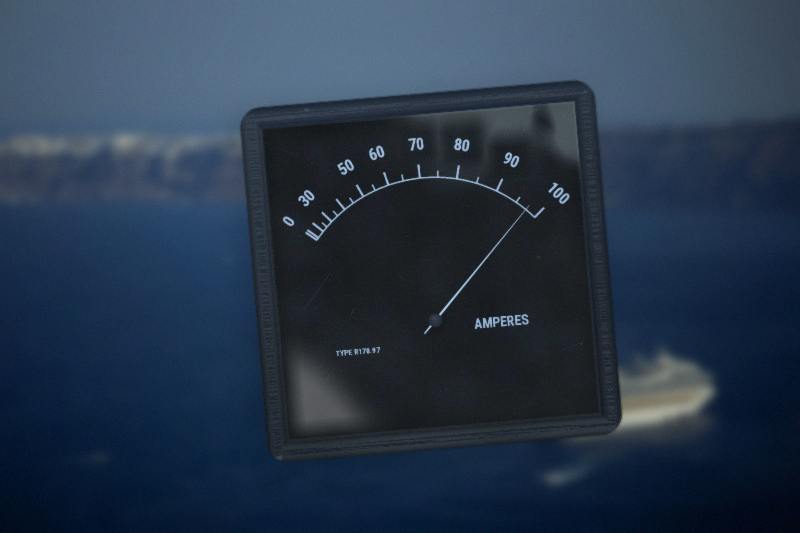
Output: 97.5A
